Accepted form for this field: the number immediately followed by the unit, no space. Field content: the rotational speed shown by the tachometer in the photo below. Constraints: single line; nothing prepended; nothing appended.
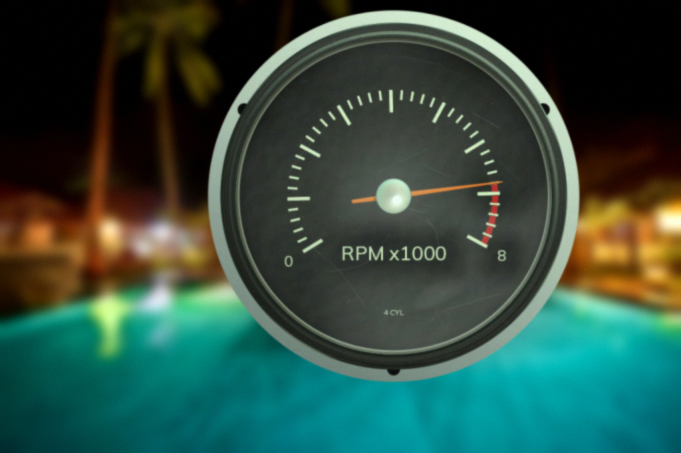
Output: 6800rpm
